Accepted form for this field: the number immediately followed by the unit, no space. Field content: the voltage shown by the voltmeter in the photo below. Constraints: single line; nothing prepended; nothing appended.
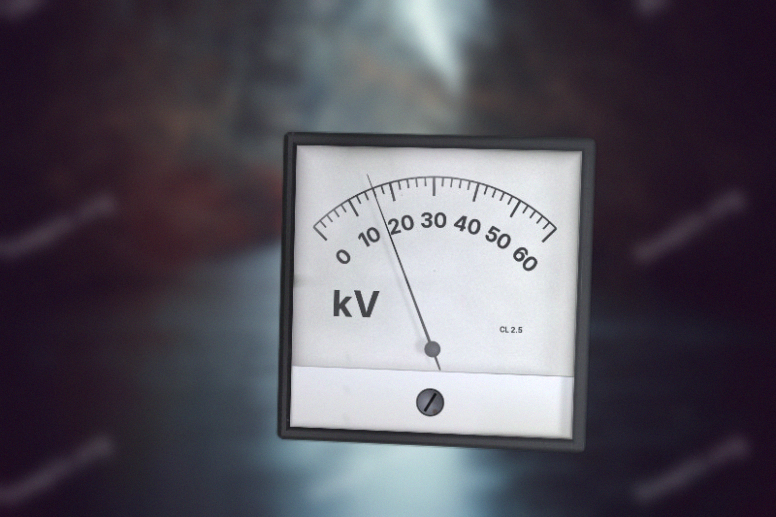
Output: 16kV
